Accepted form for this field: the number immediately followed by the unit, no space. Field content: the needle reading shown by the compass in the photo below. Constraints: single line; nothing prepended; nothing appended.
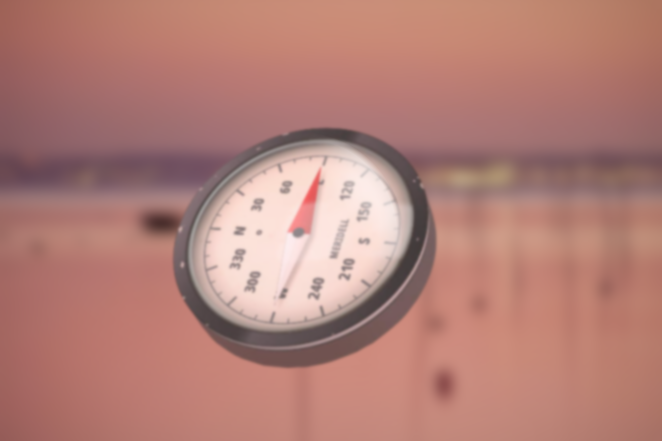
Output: 90°
